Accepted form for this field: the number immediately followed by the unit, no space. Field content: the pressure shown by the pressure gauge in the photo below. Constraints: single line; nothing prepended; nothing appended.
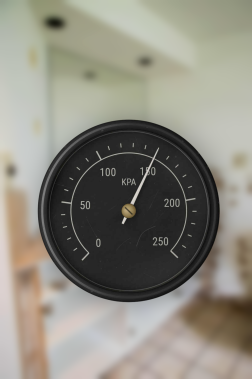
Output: 150kPa
